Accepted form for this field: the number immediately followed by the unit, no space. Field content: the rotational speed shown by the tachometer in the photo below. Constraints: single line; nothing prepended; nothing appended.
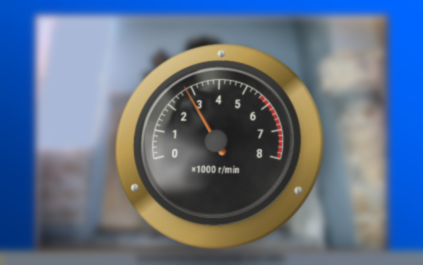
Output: 2800rpm
